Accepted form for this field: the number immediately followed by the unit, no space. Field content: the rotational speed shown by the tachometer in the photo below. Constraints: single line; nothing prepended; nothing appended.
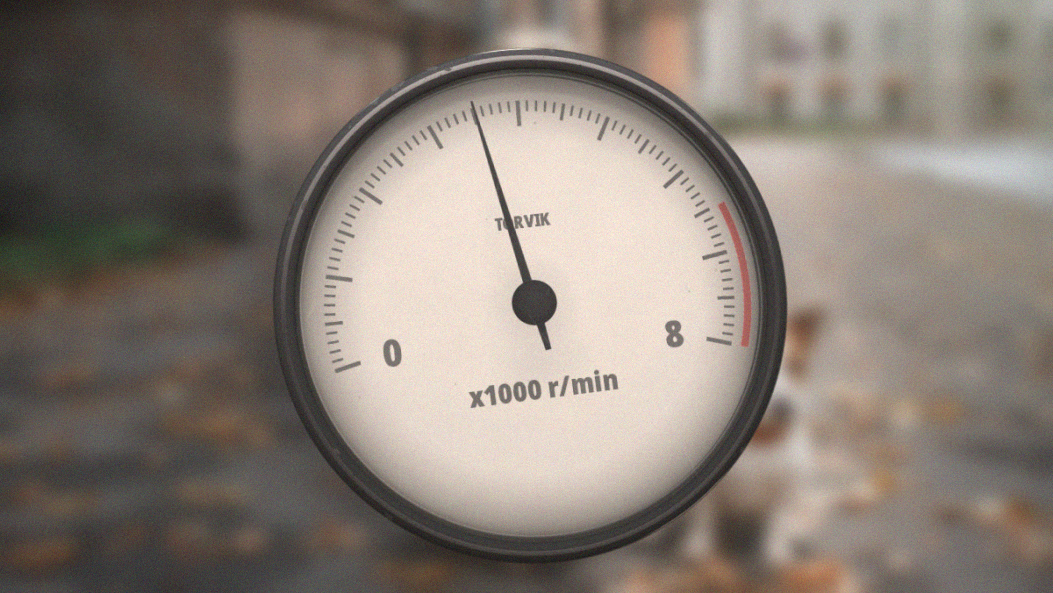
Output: 3500rpm
